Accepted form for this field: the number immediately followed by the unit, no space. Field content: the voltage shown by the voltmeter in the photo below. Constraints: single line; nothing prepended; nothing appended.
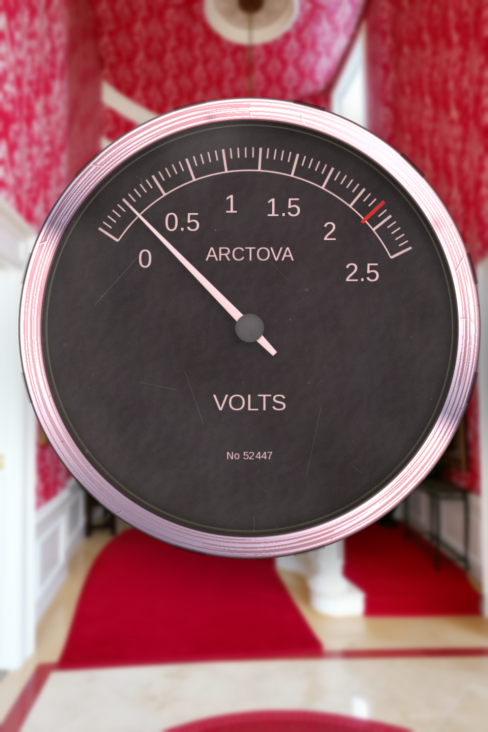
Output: 0.25V
